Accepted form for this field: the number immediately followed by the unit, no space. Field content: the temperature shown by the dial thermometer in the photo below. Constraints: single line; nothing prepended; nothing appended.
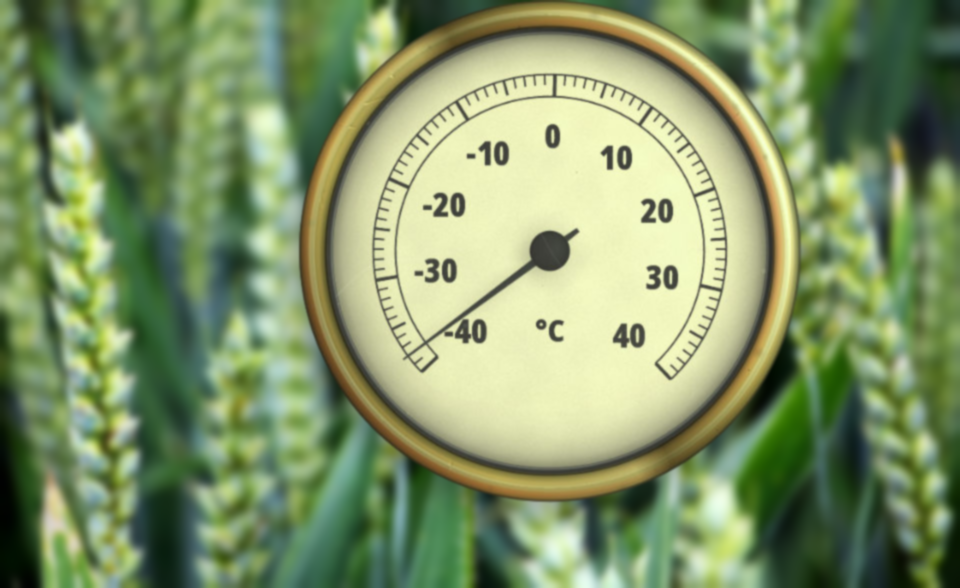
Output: -38°C
